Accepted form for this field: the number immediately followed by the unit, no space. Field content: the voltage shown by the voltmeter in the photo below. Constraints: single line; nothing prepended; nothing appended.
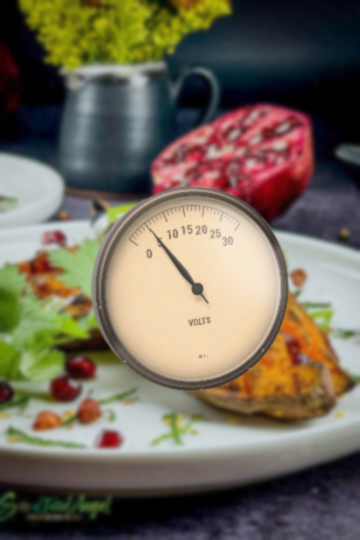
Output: 5V
